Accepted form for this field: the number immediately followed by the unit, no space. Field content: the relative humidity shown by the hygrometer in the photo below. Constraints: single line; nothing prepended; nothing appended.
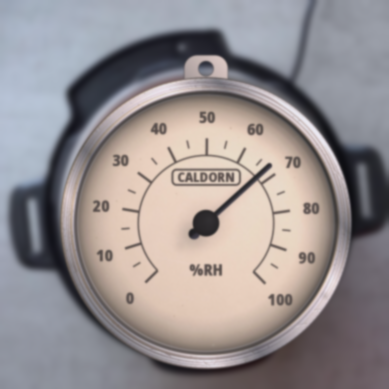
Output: 67.5%
